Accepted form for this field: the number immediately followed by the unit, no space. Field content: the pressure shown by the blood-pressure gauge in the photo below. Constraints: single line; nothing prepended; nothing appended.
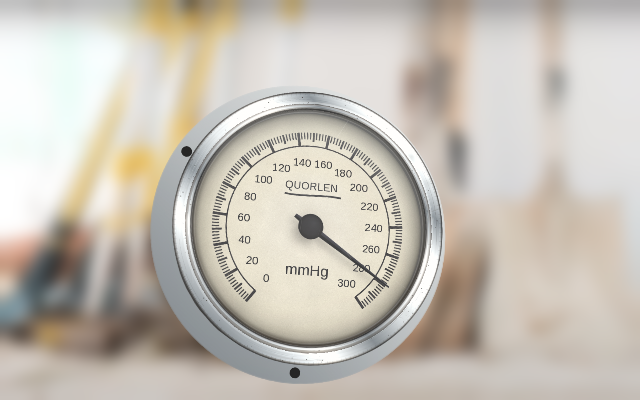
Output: 280mmHg
